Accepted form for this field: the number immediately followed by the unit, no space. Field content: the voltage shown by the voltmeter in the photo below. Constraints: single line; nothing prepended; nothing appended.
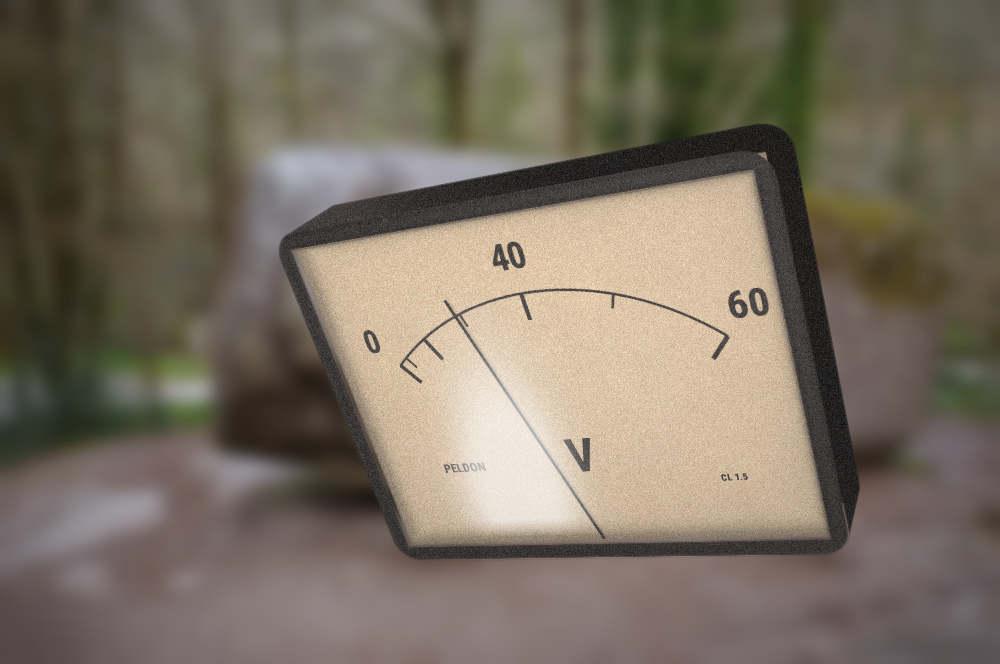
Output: 30V
